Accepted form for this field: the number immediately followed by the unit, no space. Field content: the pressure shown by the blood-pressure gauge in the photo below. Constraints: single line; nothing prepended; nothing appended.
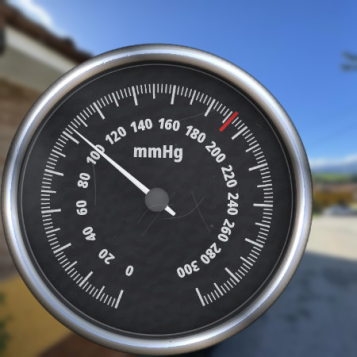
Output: 104mmHg
